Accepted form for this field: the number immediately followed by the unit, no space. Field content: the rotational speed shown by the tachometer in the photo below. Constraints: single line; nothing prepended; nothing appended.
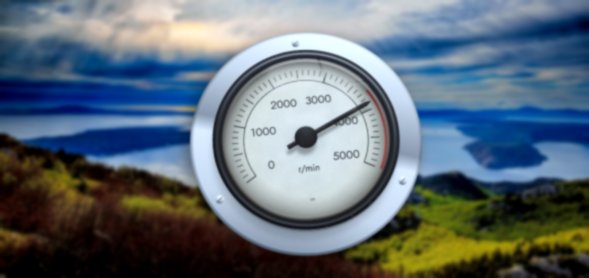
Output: 3900rpm
